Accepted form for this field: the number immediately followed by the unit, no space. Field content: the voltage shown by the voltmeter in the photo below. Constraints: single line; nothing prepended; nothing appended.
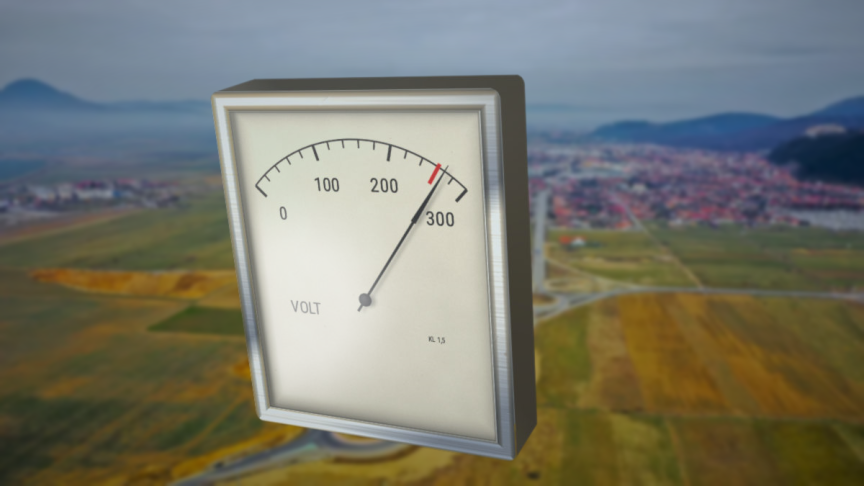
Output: 270V
